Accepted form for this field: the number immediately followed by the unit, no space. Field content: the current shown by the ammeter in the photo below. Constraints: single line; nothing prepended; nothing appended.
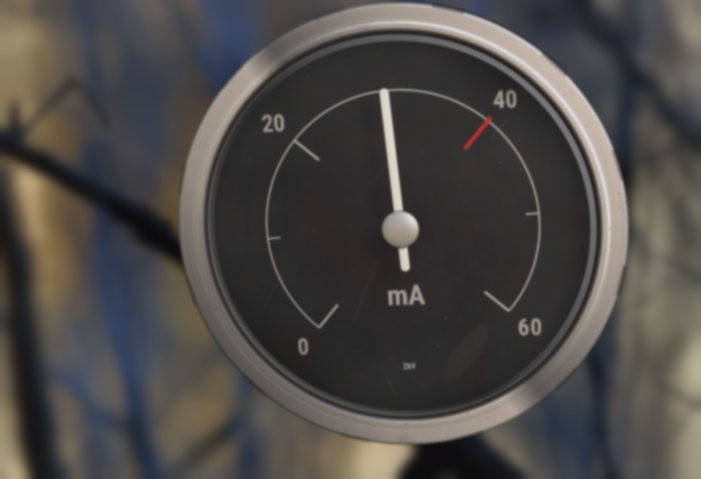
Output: 30mA
